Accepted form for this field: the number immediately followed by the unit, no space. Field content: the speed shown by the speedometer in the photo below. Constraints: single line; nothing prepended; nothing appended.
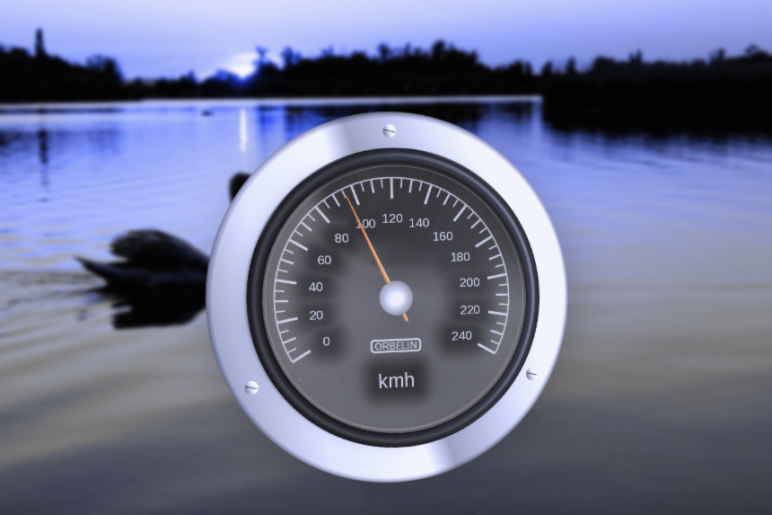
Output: 95km/h
